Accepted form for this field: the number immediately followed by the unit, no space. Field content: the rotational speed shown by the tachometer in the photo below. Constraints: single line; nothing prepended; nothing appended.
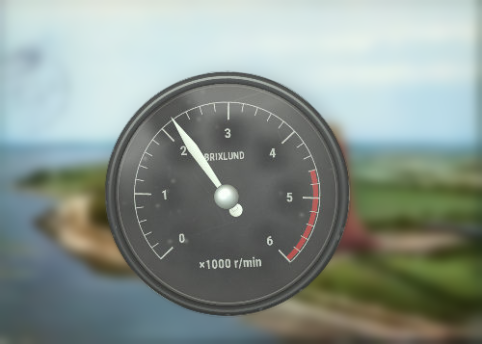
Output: 2200rpm
